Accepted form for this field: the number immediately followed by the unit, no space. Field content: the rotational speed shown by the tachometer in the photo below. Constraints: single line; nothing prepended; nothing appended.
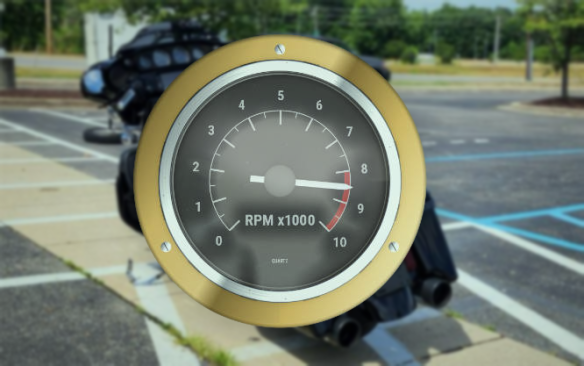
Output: 8500rpm
